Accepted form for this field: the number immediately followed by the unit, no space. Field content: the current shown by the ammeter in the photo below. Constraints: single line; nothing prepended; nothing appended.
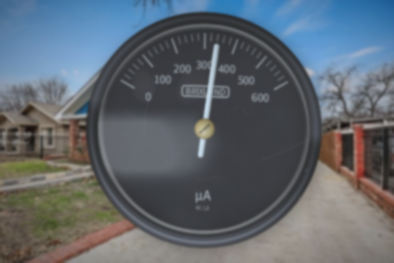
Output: 340µA
